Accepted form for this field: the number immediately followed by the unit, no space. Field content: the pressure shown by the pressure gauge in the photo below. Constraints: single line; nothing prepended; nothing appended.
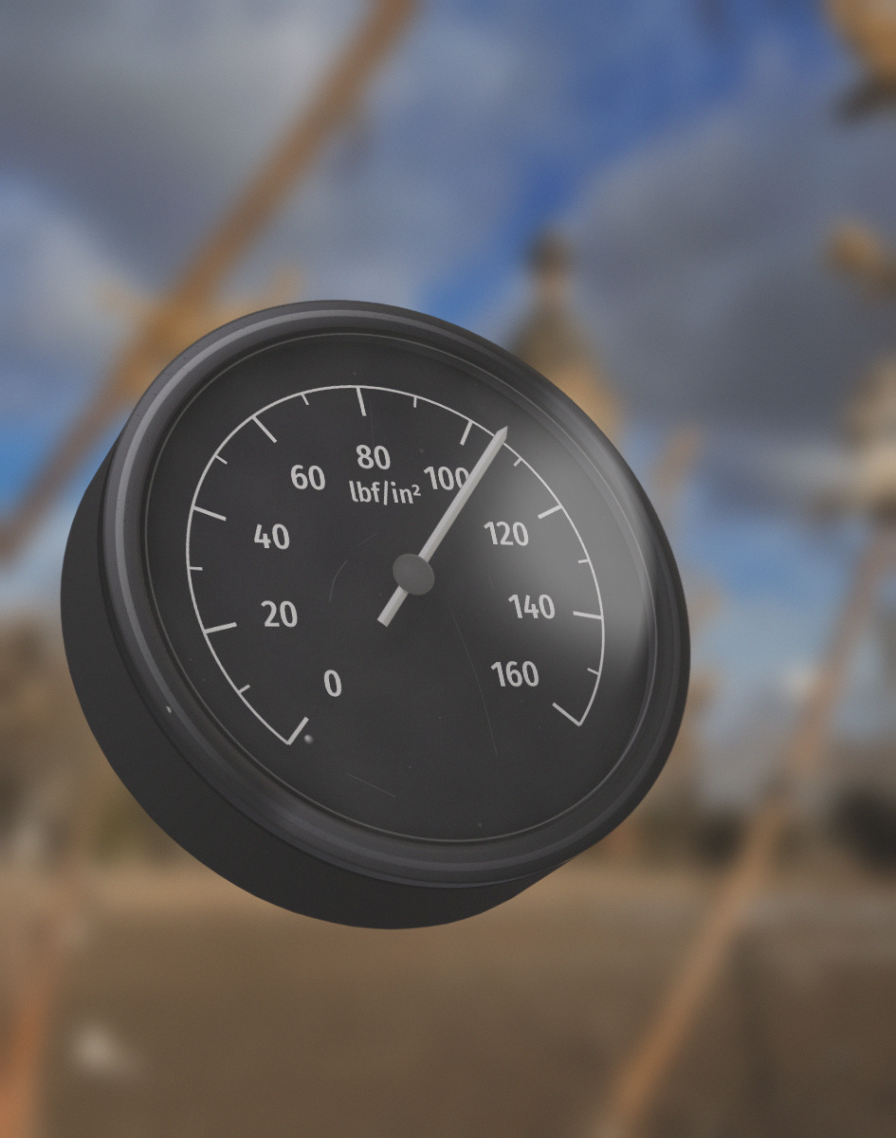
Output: 105psi
